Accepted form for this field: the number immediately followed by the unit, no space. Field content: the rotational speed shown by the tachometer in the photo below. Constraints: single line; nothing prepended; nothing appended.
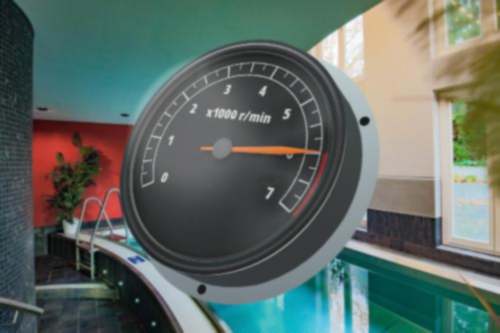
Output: 6000rpm
